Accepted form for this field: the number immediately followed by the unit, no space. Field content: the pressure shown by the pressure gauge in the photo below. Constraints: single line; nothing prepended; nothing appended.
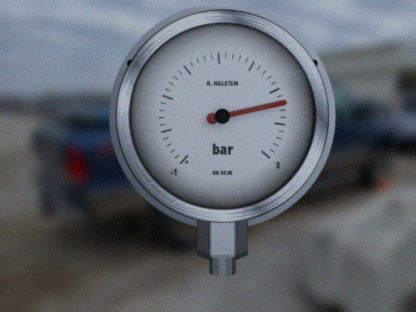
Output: 2.2bar
